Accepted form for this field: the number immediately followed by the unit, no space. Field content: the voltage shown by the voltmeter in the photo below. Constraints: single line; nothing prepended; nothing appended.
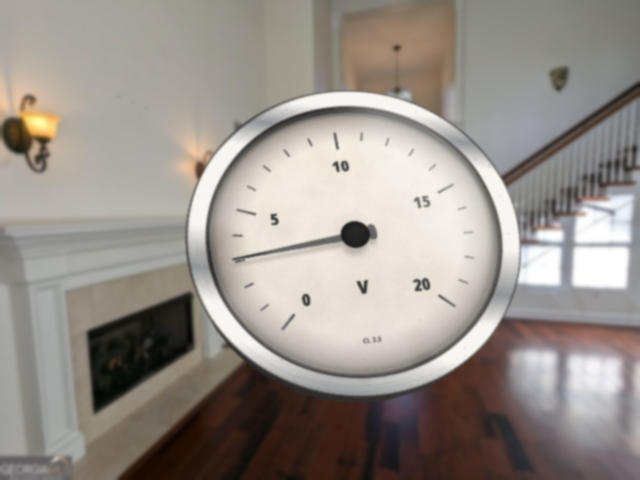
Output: 3V
